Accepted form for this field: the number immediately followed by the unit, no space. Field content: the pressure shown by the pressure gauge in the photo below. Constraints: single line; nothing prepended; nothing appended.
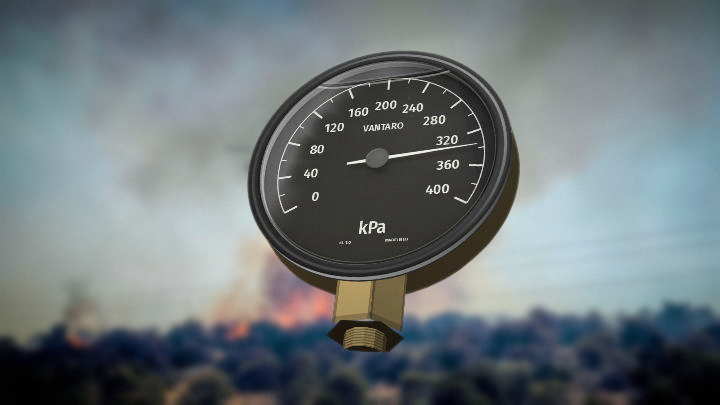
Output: 340kPa
